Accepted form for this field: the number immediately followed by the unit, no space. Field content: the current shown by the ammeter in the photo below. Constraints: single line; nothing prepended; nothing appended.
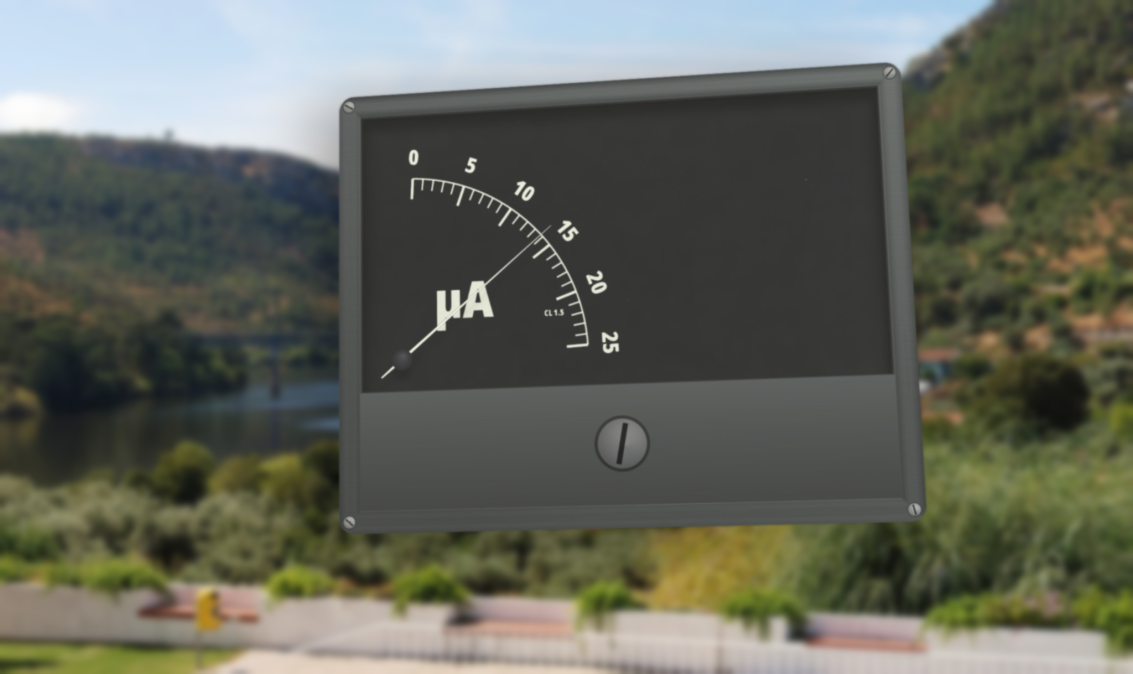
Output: 14µA
